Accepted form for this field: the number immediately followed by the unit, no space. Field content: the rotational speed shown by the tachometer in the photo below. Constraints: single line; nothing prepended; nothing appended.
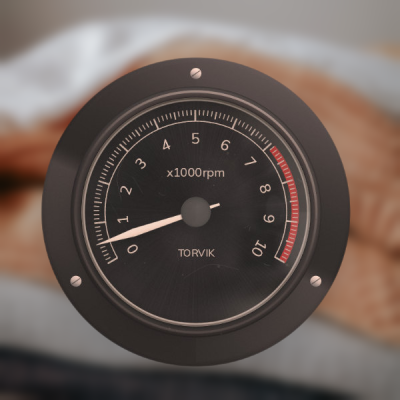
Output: 500rpm
